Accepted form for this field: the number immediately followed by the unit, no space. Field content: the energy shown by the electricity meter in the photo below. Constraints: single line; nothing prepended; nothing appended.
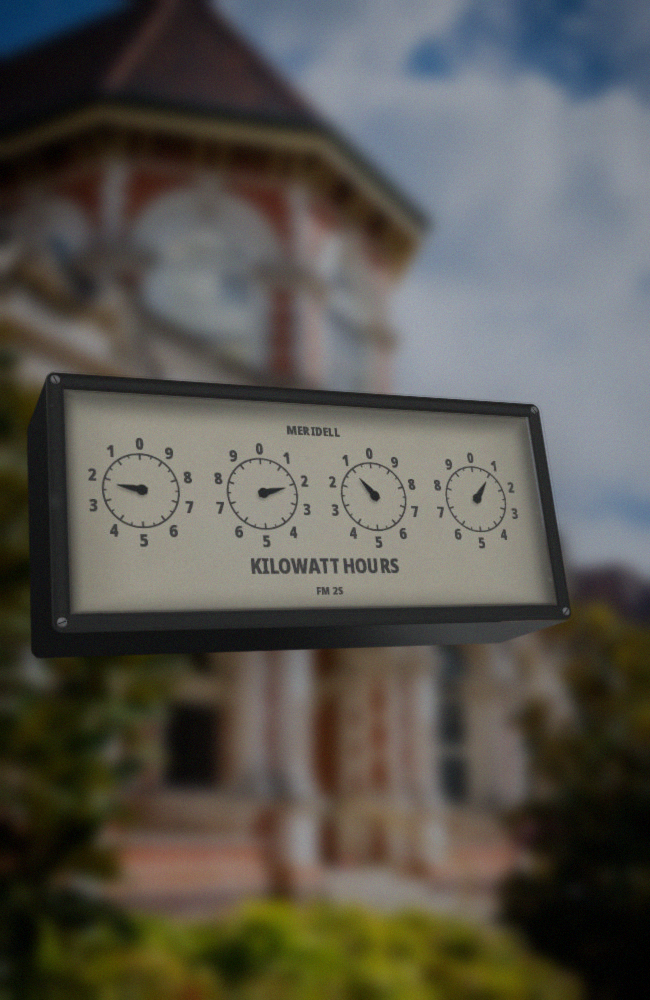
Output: 2211kWh
